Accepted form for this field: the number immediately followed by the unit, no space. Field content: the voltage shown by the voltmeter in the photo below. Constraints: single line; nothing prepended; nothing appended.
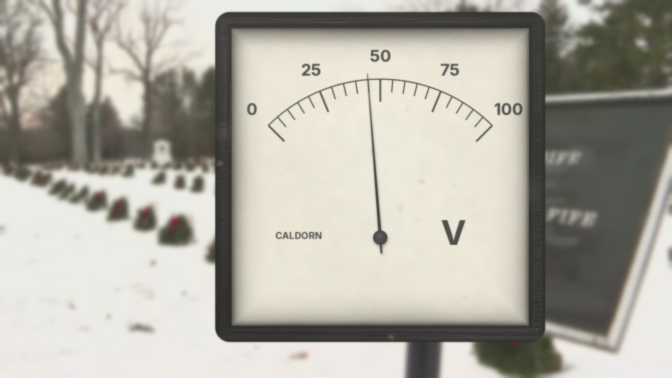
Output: 45V
